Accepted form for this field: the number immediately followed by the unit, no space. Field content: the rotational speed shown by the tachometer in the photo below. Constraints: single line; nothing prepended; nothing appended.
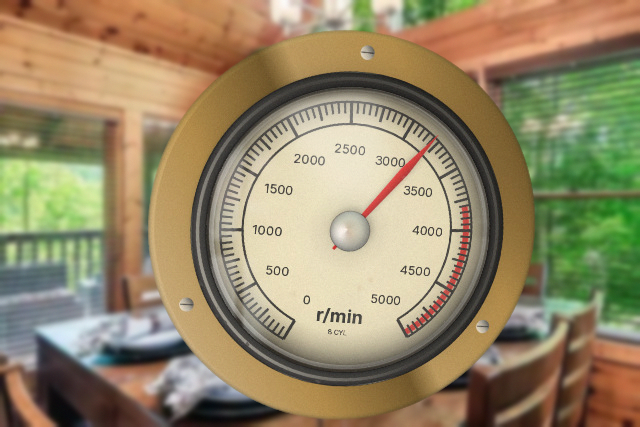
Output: 3200rpm
